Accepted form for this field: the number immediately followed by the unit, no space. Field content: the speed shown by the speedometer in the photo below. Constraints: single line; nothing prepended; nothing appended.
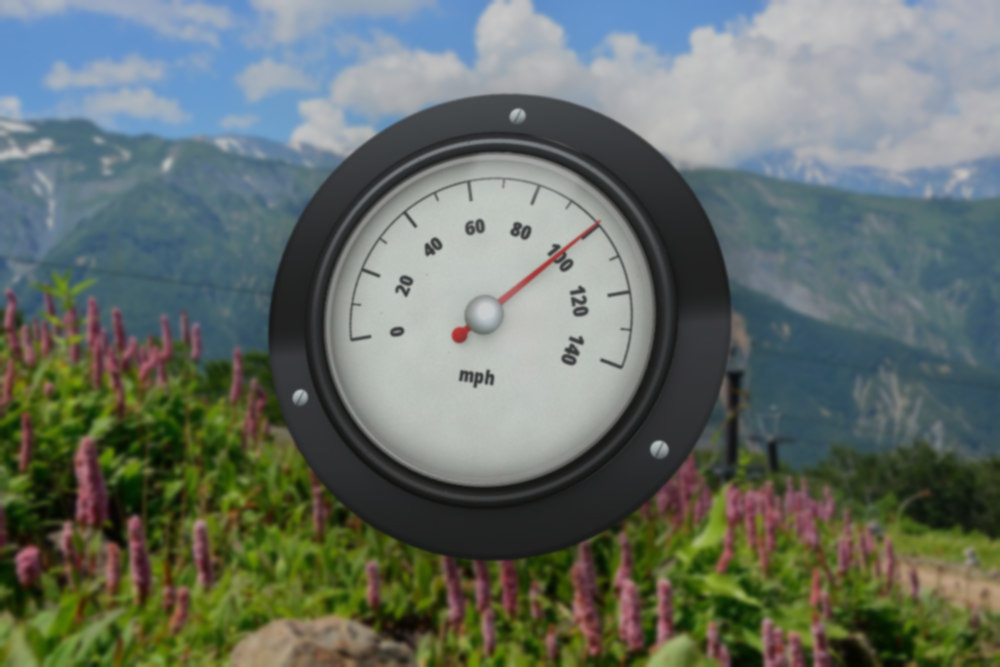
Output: 100mph
